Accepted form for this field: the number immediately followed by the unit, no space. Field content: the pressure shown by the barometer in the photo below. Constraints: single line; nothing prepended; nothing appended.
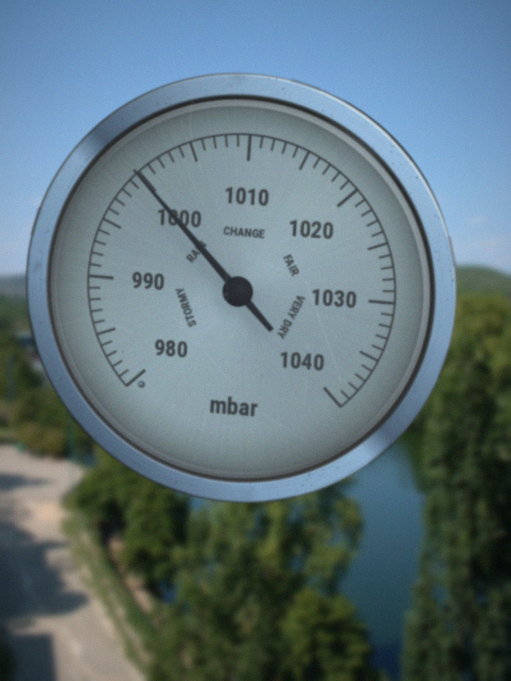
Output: 1000mbar
